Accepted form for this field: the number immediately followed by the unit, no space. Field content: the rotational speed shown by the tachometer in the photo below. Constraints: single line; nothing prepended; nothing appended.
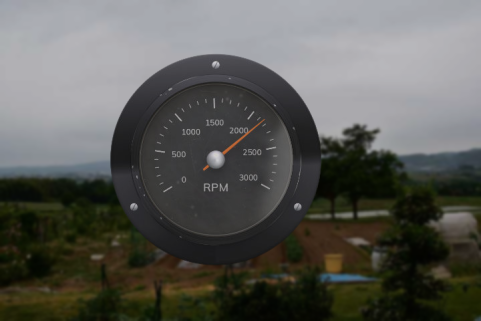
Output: 2150rpm
